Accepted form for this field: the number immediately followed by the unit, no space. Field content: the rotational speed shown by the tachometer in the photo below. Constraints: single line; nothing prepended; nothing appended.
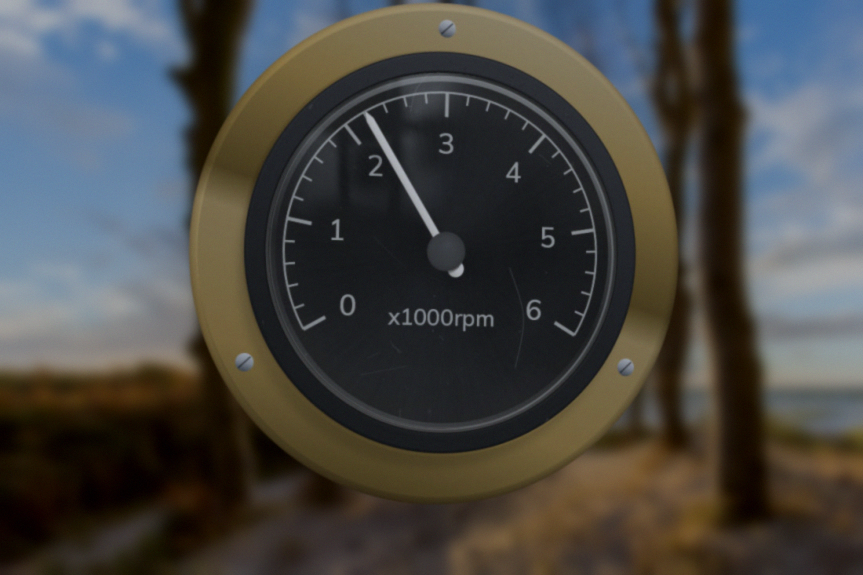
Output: 2200rpm
